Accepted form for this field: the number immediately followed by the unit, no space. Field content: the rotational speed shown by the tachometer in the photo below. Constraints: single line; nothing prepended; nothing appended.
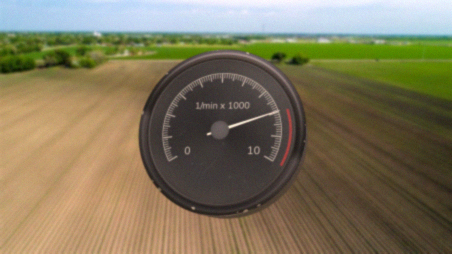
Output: 8000rpm
